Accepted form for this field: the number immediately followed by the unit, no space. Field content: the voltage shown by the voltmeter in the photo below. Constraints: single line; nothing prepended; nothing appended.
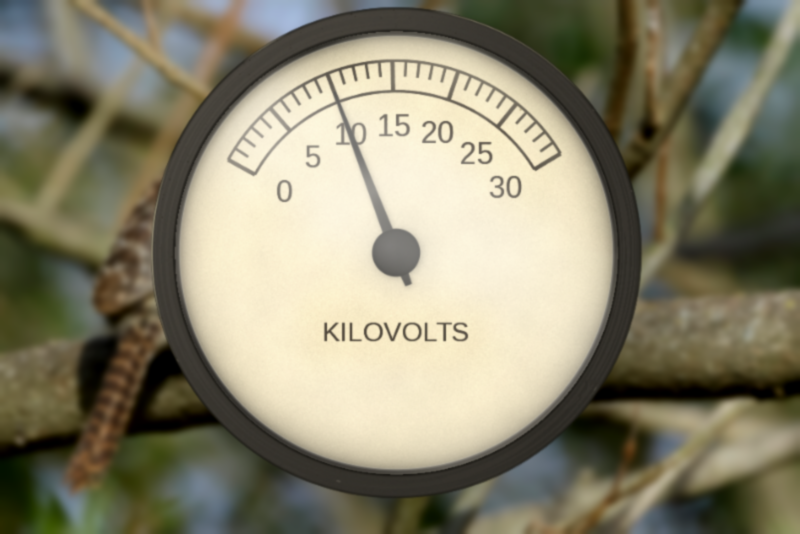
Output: 10kV
